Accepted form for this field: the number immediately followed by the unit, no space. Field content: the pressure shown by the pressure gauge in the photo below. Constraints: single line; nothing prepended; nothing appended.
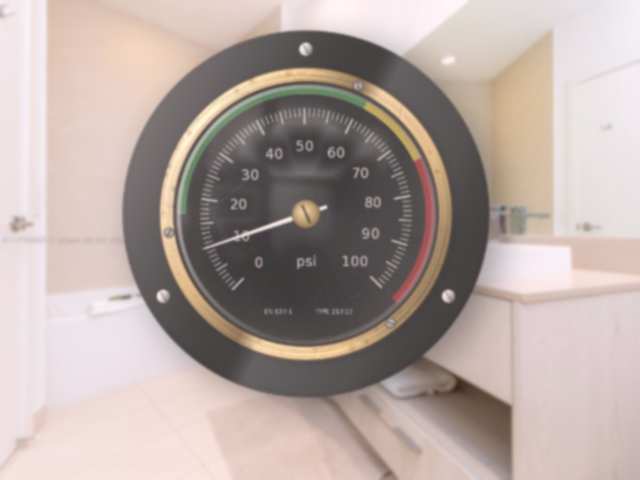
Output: 10psi
